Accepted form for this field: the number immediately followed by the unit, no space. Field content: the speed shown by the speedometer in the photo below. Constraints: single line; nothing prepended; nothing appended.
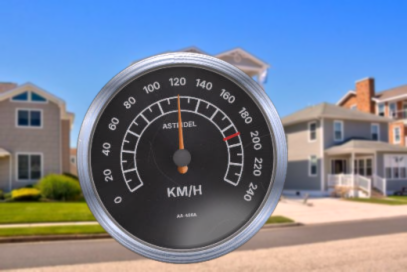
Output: 120km/h
